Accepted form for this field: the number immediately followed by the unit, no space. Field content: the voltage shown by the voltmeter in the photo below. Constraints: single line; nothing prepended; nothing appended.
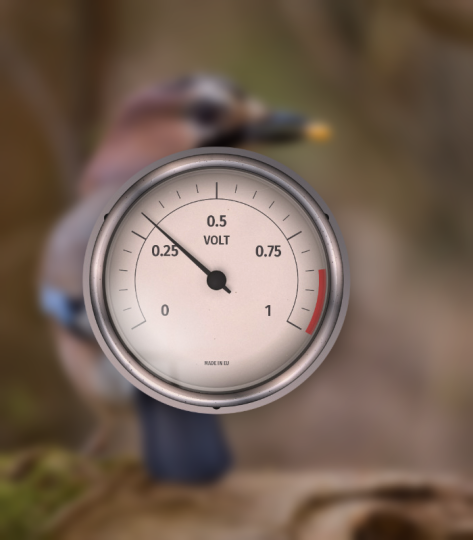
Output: 0.3V
